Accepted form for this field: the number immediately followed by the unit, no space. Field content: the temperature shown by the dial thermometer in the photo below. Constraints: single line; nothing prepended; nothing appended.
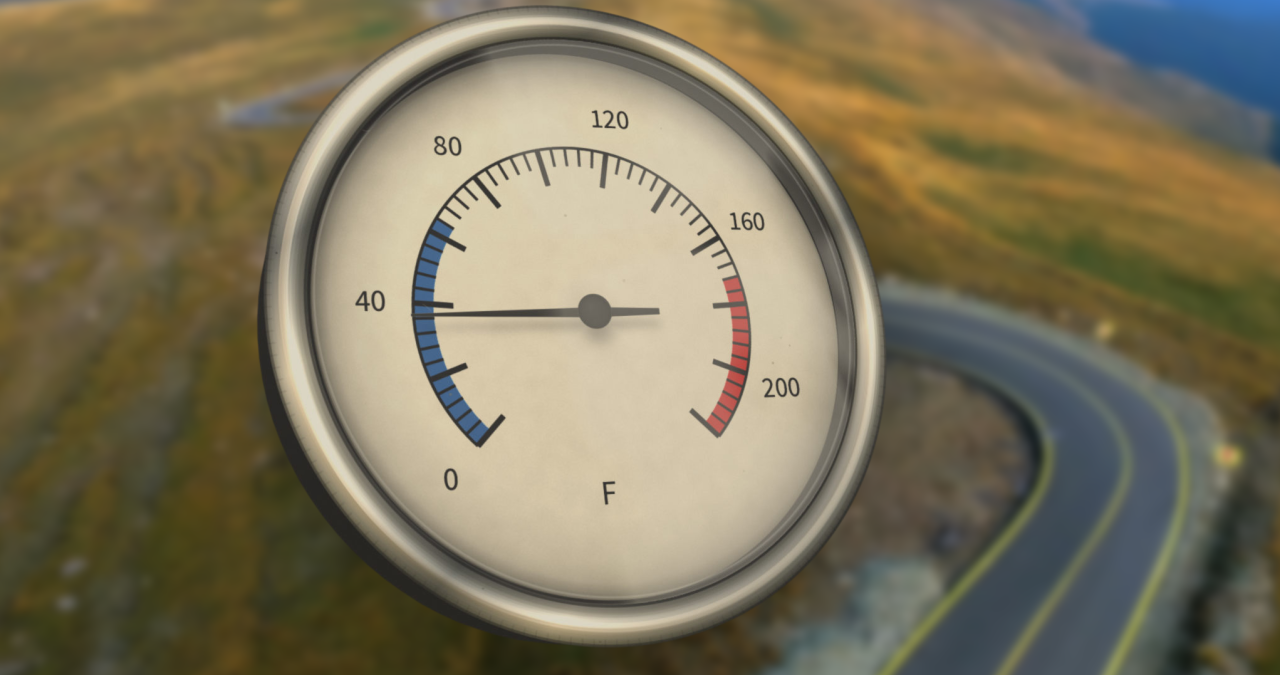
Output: 36°F
